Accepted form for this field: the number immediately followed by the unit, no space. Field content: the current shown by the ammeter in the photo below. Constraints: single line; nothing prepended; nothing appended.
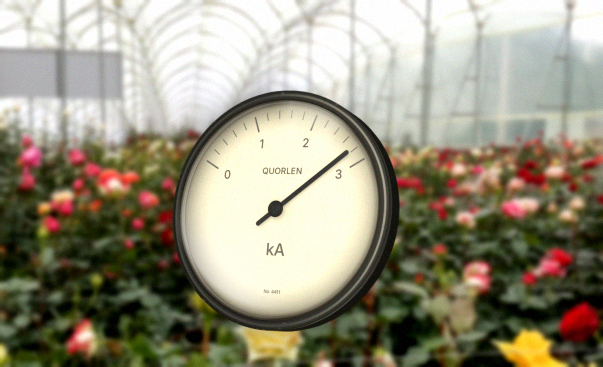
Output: 2.8kA
